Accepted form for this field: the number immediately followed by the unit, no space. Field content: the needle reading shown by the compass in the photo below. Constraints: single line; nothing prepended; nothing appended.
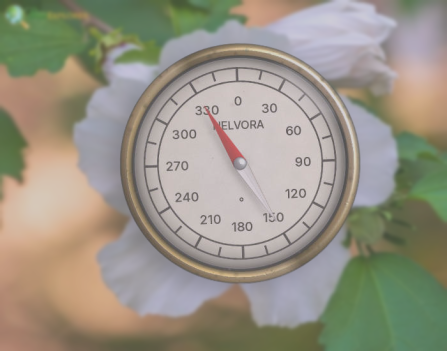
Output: 330°
